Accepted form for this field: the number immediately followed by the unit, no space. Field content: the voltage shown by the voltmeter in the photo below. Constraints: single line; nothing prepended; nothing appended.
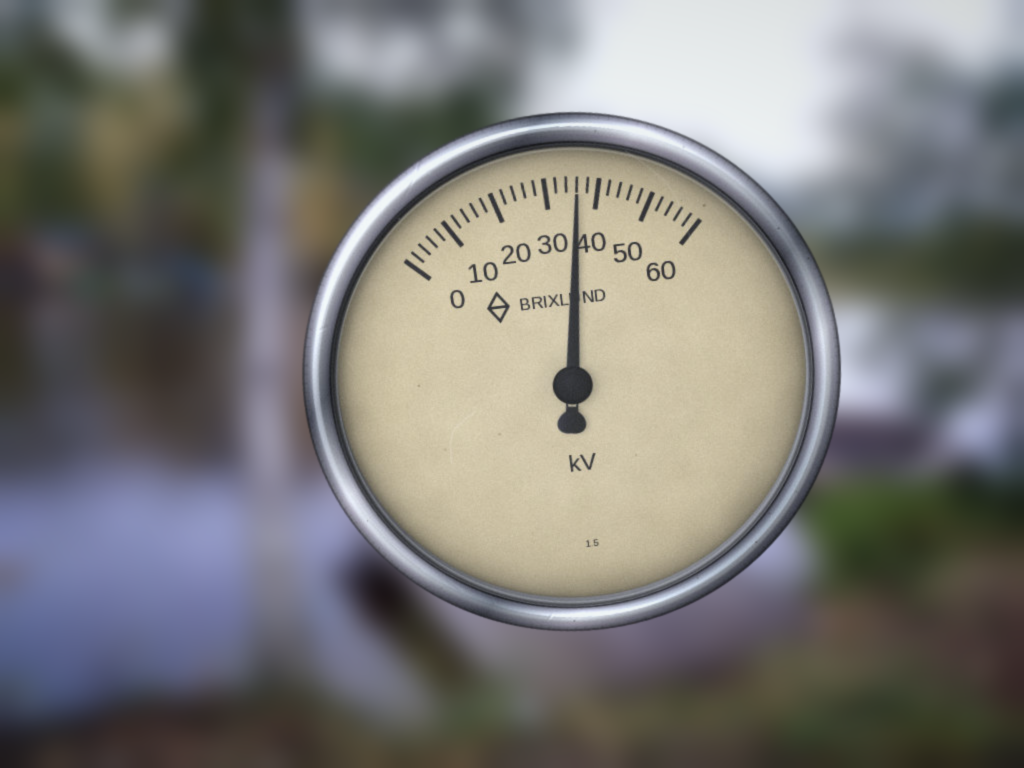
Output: 36kV
